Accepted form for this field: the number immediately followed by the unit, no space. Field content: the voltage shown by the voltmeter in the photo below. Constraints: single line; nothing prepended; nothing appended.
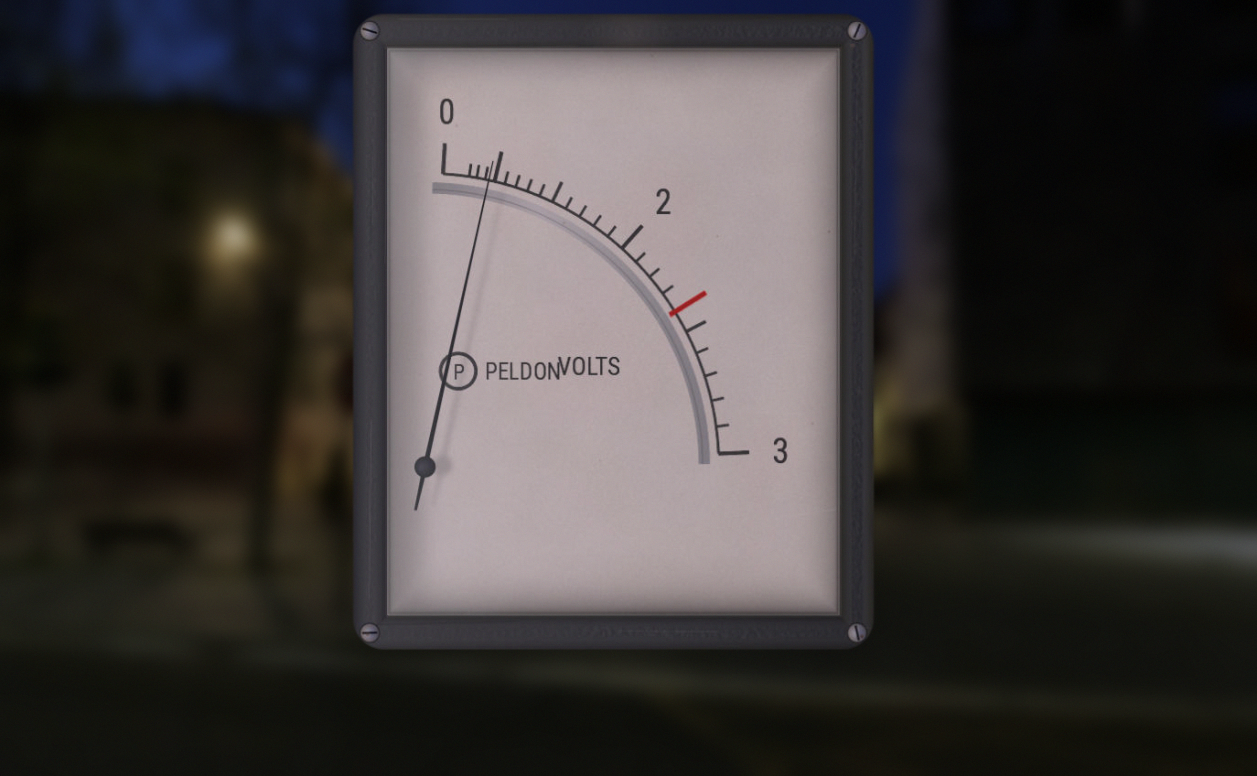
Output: 0.95V
